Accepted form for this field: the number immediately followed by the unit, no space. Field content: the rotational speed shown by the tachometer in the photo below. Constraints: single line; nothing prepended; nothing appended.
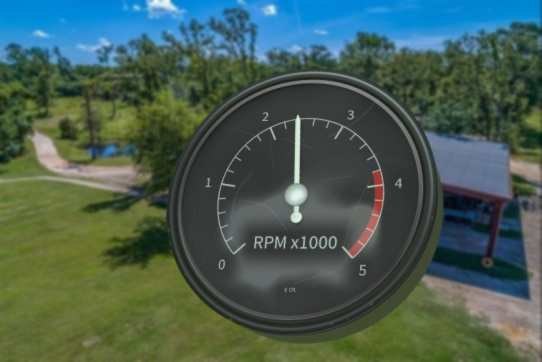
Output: 2400rpm
